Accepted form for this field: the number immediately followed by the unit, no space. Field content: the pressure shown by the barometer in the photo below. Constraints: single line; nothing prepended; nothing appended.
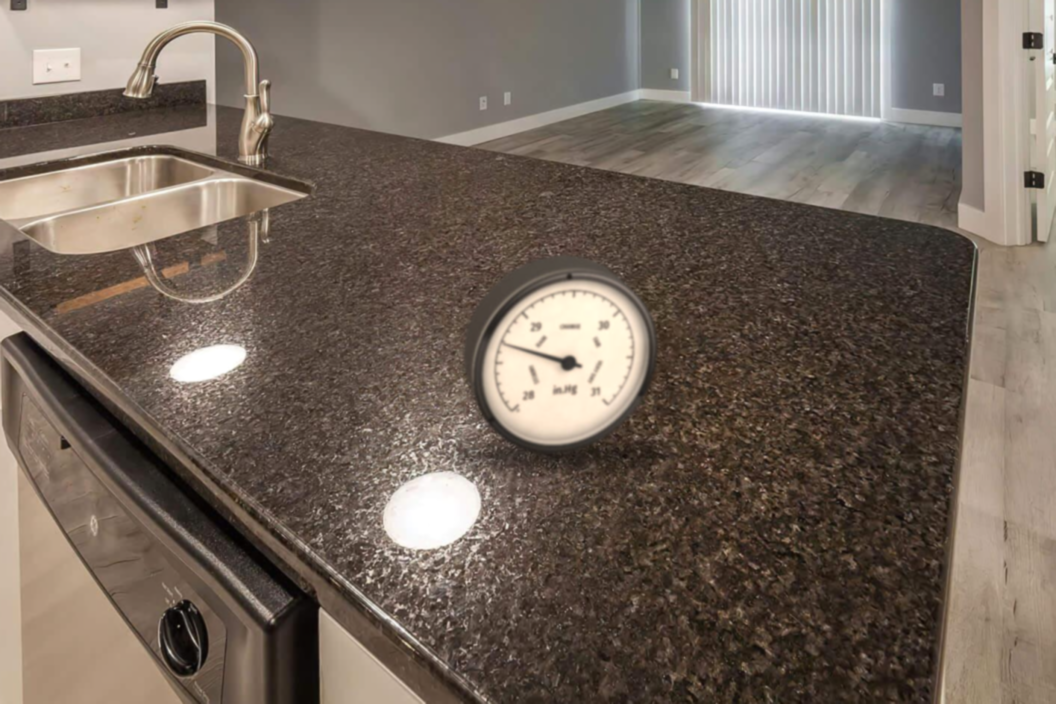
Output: 28.7inHg
